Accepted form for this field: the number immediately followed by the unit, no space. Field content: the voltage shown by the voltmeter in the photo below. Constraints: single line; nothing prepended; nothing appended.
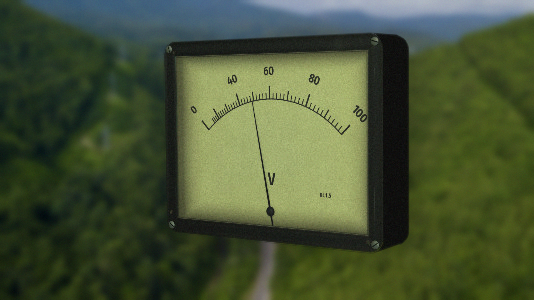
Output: 50V
